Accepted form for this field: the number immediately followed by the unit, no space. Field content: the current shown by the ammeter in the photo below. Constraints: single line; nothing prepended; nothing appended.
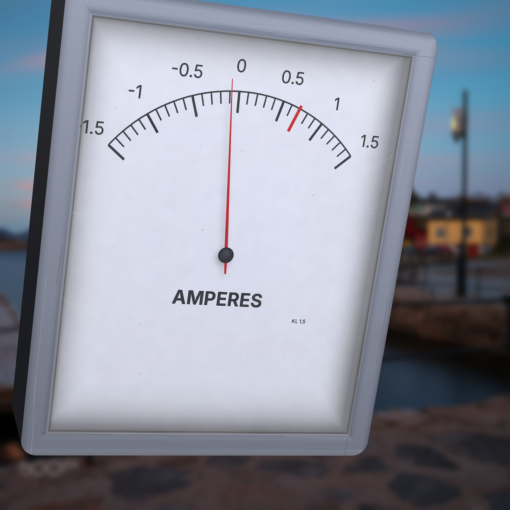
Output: -0.1A
